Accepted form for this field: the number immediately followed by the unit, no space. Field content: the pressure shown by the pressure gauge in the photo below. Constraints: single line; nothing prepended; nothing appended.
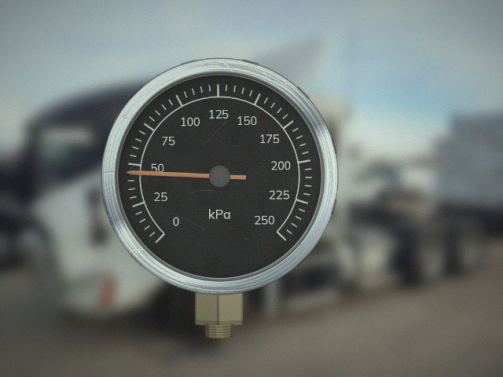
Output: 45kPa
